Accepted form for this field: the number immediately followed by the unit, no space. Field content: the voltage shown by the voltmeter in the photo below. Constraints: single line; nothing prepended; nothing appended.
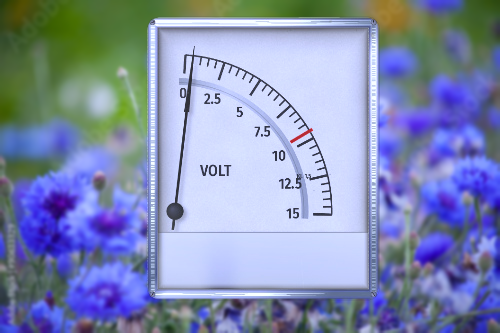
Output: 0.5V
